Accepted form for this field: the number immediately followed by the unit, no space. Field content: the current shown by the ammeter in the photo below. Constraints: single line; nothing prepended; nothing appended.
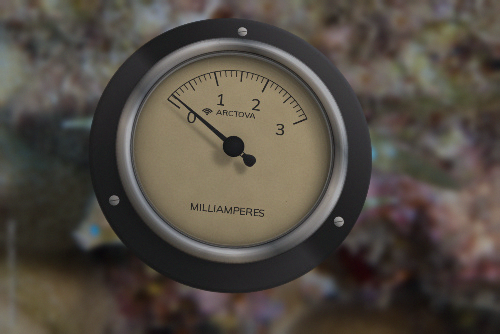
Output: 0.1mA
